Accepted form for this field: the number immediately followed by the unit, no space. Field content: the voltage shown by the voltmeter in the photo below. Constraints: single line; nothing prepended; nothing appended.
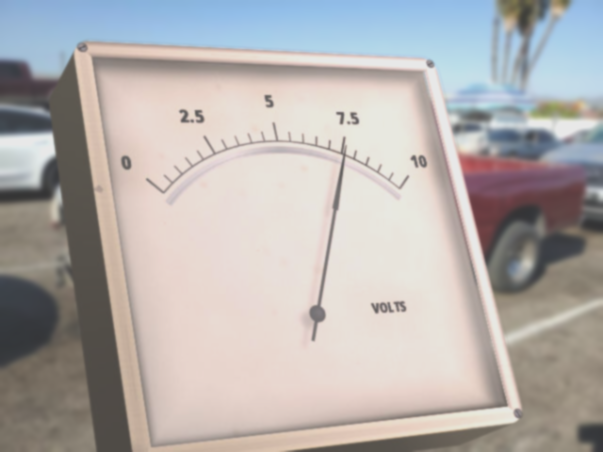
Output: 7.5V
